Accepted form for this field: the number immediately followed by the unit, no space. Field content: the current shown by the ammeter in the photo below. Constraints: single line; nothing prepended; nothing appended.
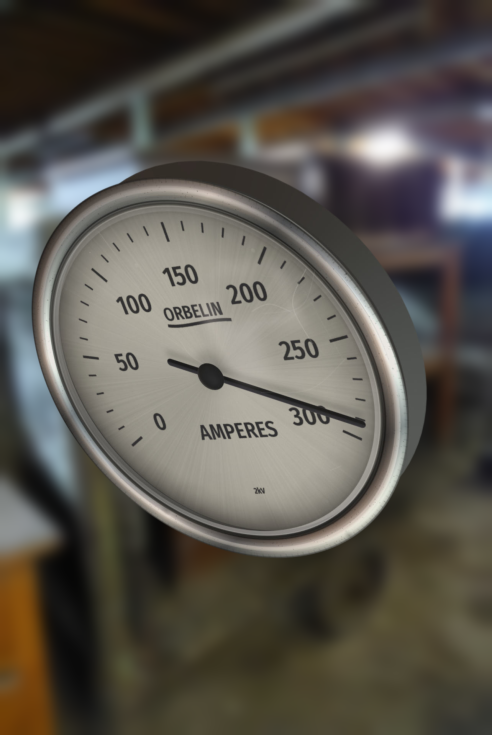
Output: 290A
